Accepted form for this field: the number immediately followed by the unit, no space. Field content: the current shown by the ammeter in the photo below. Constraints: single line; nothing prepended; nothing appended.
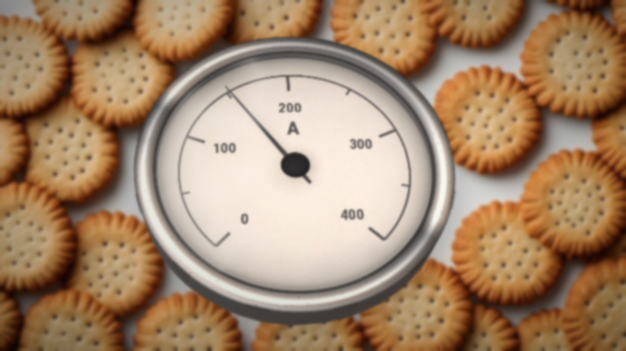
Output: 150A
